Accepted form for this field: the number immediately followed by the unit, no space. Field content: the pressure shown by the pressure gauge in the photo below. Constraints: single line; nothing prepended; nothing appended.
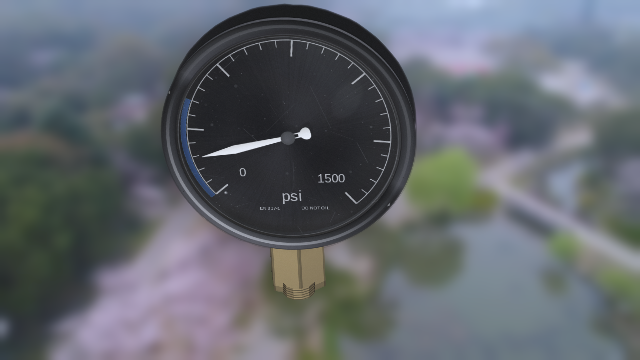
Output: 150psi
